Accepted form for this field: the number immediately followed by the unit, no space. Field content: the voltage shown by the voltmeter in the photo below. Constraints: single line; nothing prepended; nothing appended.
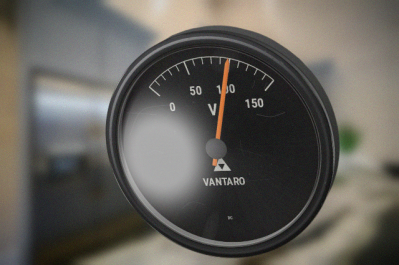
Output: 100V
